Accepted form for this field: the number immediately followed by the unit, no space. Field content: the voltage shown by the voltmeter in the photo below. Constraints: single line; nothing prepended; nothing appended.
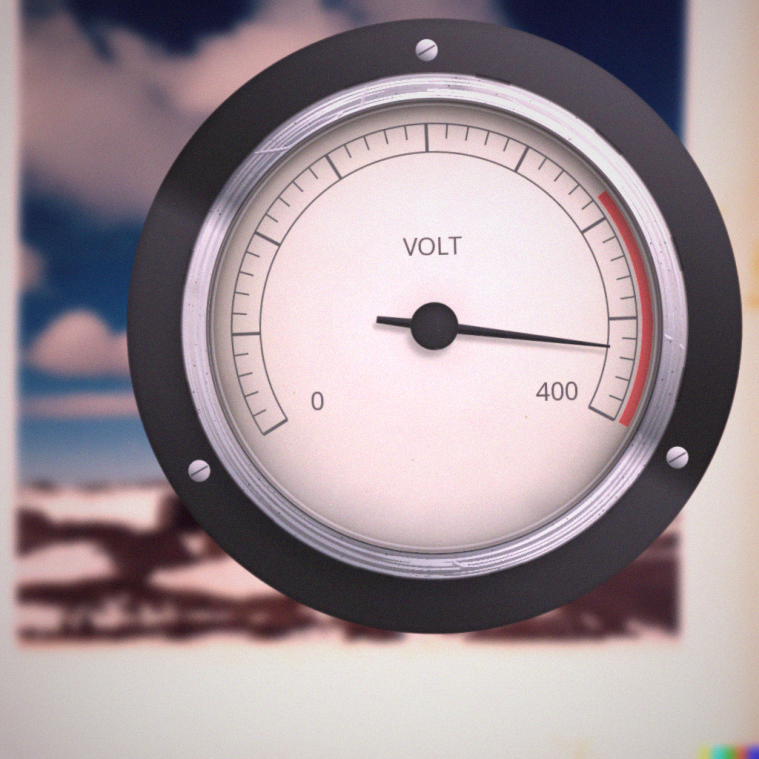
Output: 365V
